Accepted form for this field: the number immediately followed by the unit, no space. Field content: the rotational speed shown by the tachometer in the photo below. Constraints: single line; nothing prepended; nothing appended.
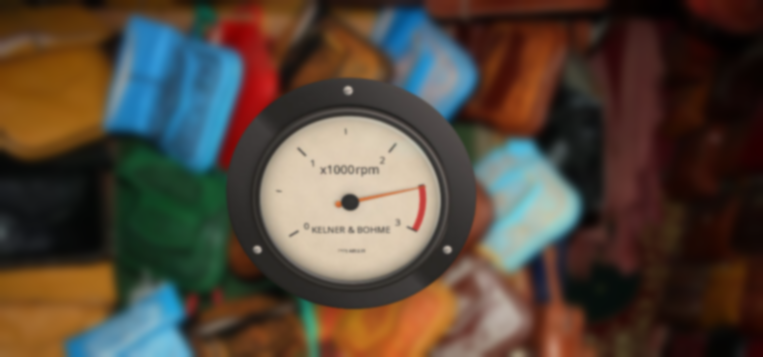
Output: 2500rpm
